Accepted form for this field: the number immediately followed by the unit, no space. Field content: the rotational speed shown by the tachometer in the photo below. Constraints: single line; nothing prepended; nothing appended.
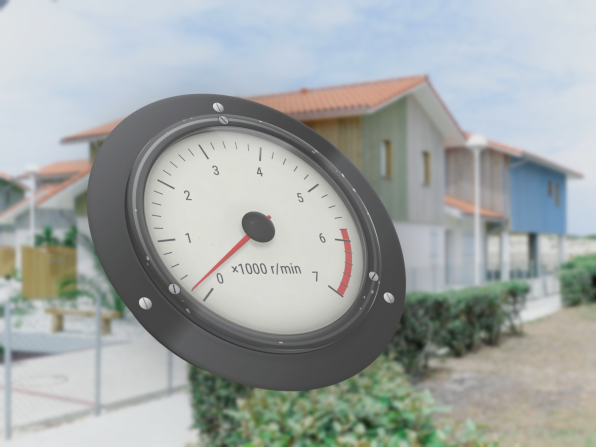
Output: 200rpm
